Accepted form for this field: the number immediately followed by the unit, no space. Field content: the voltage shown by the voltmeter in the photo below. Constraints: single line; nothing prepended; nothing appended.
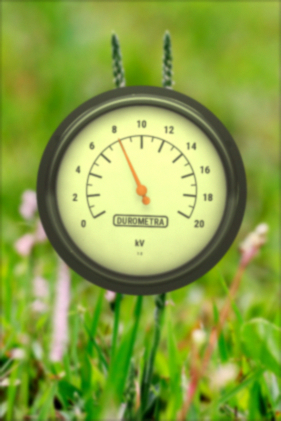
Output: 8kV
